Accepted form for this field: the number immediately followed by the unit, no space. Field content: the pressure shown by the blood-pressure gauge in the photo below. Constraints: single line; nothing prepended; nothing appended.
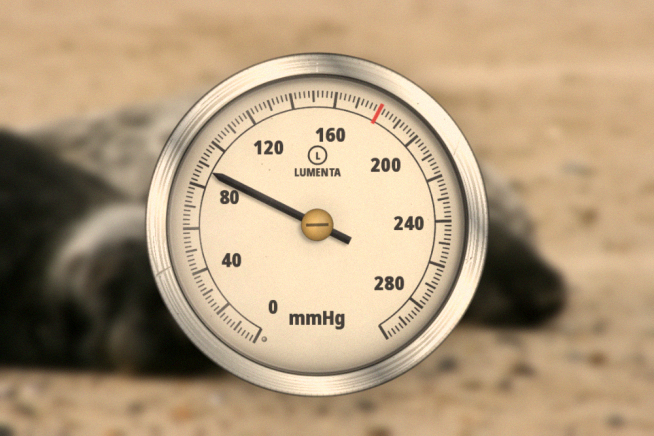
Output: 88mmHg
